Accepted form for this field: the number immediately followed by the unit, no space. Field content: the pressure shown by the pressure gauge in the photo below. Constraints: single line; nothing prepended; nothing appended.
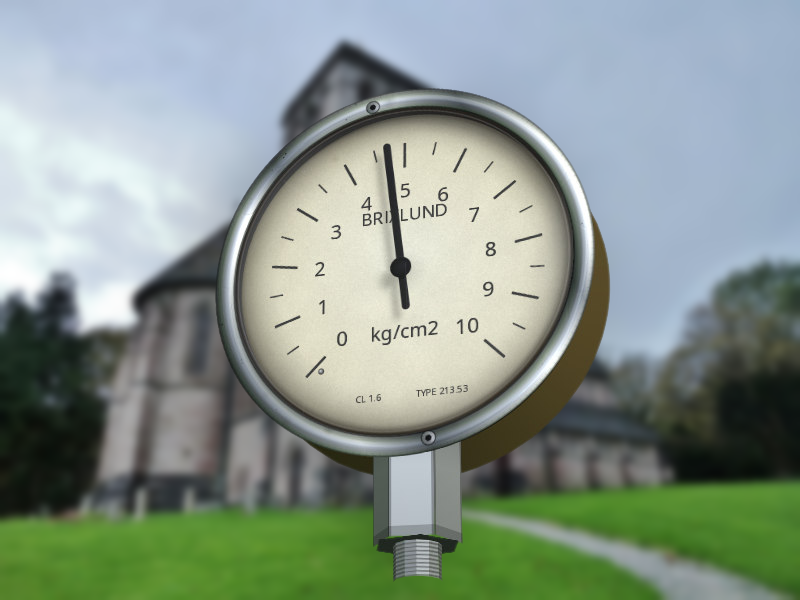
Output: 4.75kg/cm²
